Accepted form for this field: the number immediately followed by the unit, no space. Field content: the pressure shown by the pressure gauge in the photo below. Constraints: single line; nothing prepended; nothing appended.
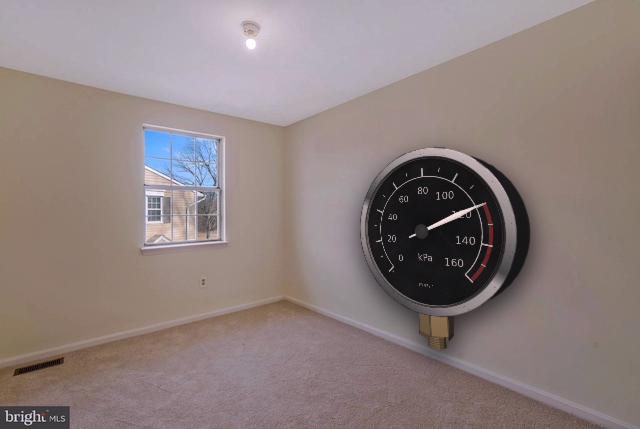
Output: 120kPa
